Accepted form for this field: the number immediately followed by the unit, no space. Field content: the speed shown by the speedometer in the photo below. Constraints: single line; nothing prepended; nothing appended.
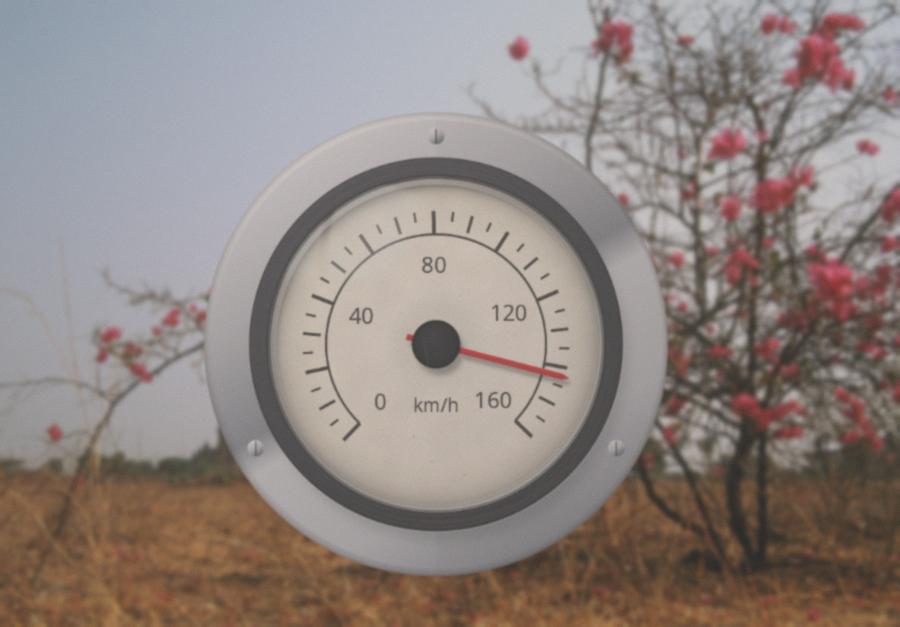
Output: 142.5km/h
